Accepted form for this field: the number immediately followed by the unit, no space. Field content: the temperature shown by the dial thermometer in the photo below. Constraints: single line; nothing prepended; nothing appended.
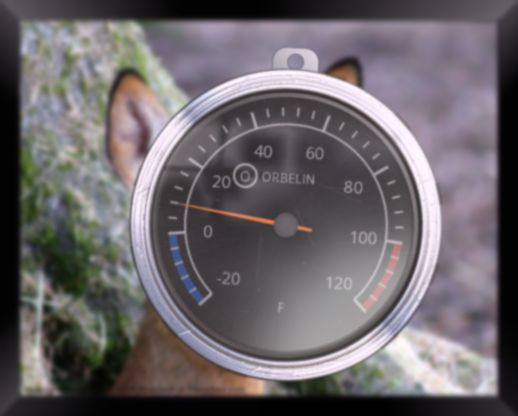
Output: 8°F
